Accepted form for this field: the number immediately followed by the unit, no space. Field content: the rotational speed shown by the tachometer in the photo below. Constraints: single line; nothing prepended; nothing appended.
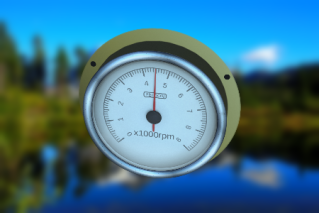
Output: 4500rpm
